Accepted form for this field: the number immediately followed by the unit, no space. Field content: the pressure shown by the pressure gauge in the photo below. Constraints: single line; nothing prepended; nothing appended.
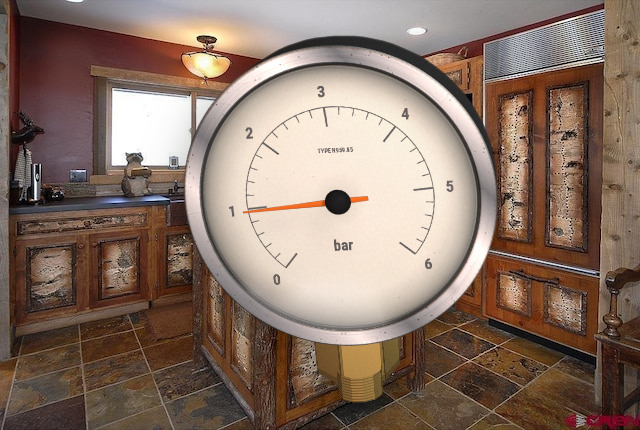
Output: 1bar
